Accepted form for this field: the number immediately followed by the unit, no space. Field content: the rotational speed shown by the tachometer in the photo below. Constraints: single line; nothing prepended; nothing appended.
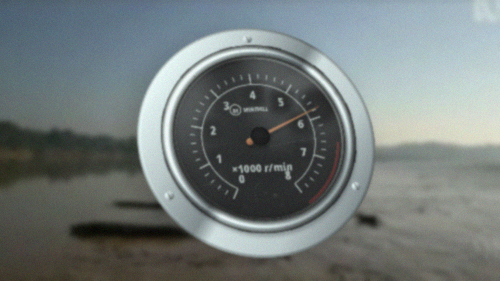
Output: 5800rpm
